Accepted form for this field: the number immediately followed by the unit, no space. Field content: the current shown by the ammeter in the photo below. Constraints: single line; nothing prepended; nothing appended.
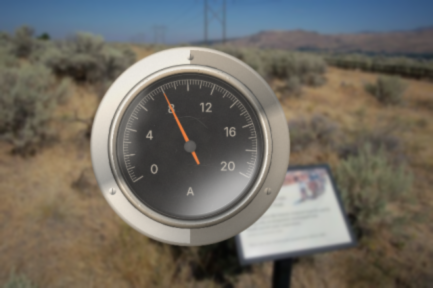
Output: 8A
